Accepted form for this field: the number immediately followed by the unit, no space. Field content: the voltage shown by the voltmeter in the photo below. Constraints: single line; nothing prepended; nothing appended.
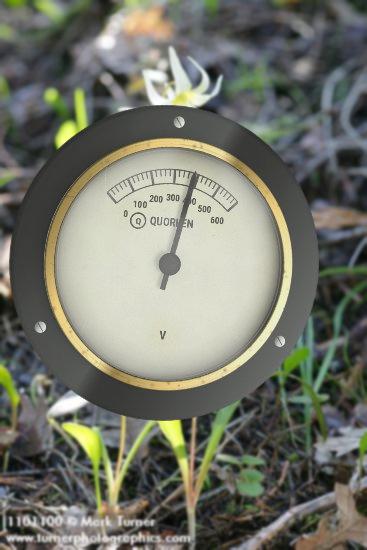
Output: 380V
